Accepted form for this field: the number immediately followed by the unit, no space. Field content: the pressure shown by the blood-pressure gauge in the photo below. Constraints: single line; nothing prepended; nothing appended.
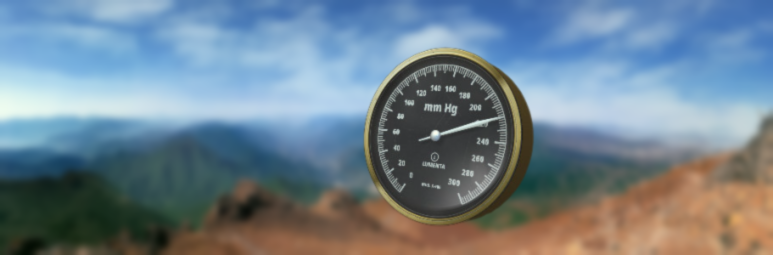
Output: 220mmHg
